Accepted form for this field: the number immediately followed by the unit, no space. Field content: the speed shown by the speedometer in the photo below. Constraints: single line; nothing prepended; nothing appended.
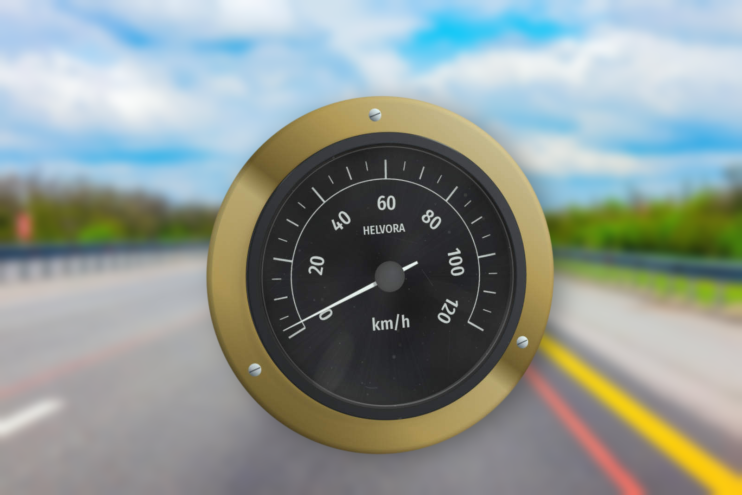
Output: 2.5km/h
